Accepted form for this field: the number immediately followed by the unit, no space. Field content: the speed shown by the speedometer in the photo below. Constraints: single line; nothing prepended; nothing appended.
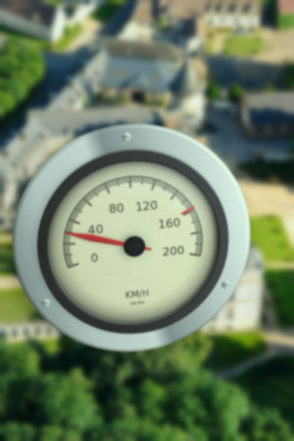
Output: 30km/h
